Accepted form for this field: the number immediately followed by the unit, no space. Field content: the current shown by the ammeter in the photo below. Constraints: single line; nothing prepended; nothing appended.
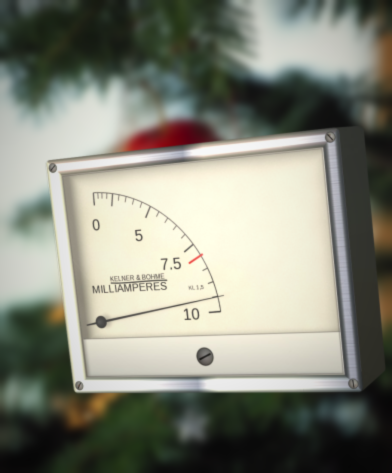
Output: 9.5mA
